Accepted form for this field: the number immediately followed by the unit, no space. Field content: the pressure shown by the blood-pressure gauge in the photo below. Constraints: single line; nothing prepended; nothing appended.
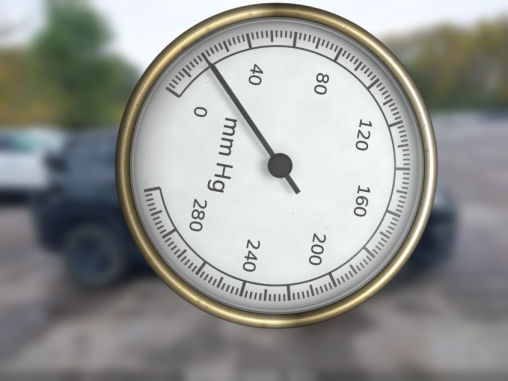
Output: 20mmHg
